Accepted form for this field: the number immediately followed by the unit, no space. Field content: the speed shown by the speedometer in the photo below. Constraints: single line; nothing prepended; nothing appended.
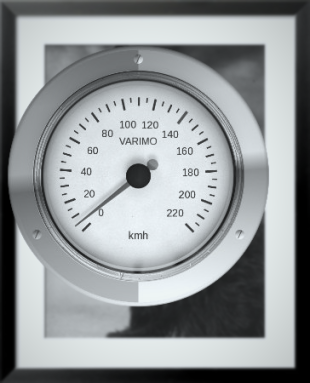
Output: 5km/h
